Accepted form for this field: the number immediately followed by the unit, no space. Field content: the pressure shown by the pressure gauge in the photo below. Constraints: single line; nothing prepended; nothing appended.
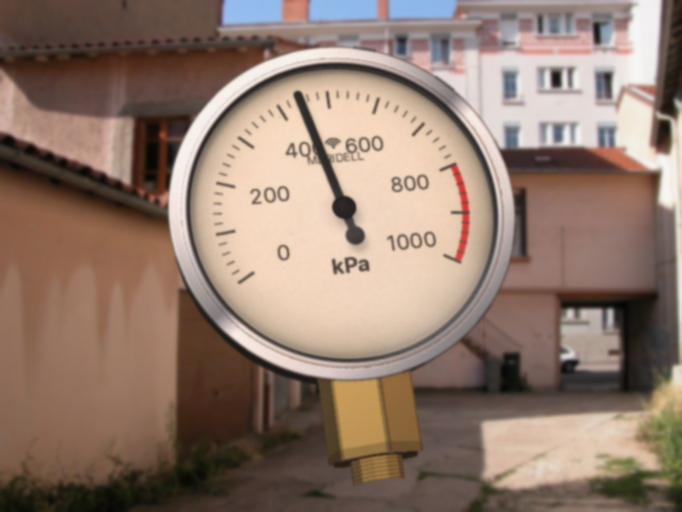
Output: 440kPa
